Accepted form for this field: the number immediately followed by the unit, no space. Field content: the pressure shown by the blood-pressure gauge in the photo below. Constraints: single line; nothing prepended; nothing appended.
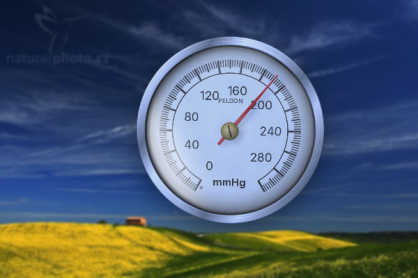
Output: 190mmHg
